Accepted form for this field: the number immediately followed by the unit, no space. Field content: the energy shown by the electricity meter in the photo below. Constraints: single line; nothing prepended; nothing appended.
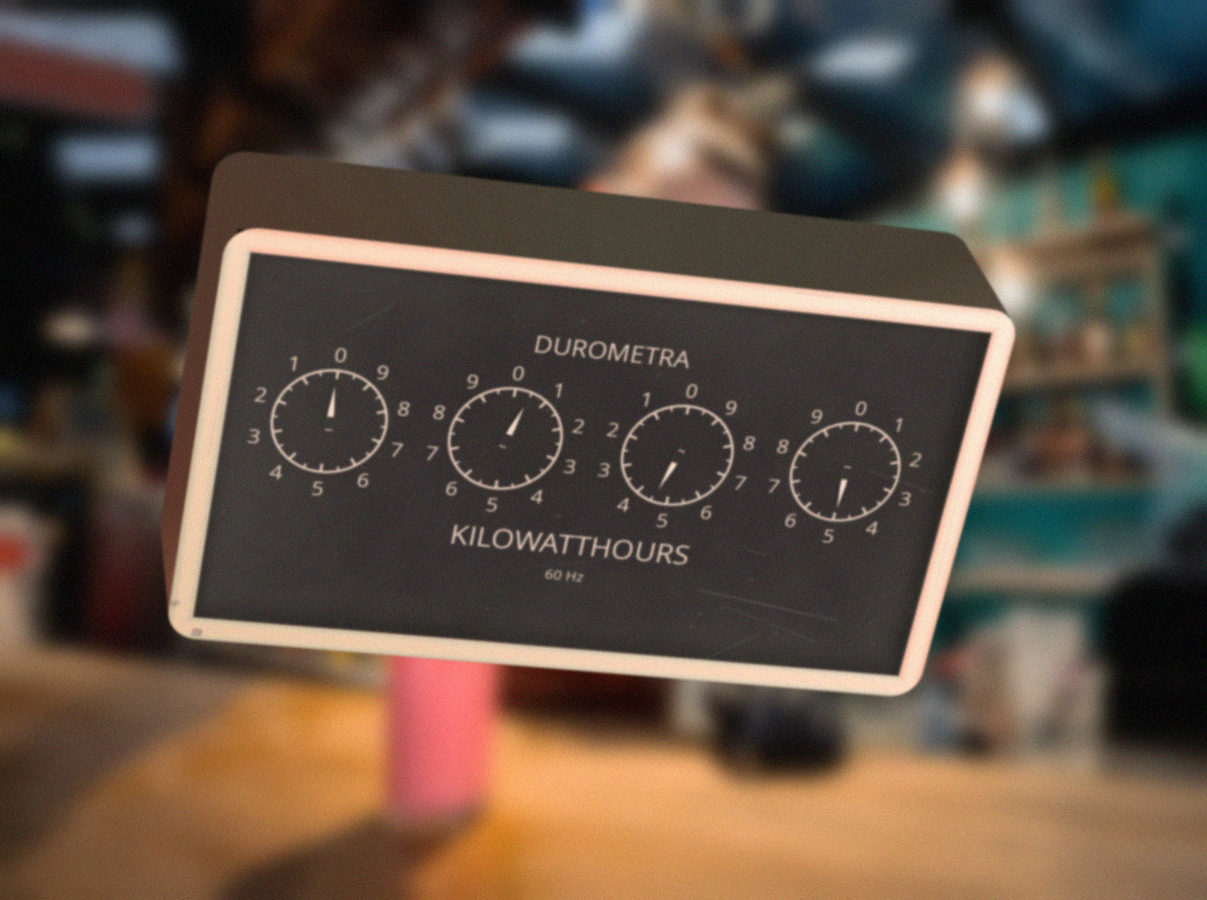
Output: 45kWh
